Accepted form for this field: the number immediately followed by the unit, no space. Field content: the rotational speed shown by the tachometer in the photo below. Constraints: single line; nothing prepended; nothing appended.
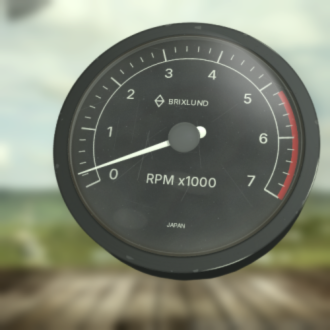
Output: 200rpm
